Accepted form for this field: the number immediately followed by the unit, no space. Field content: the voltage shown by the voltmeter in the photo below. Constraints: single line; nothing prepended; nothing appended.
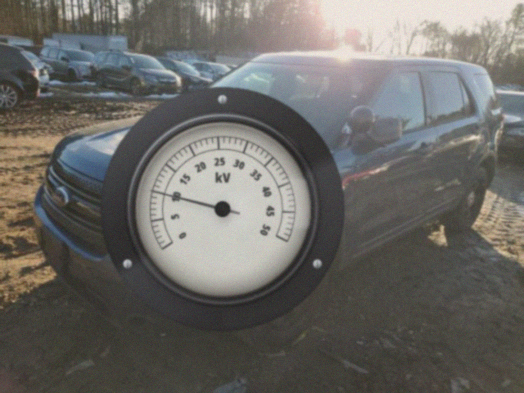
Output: 10kV
